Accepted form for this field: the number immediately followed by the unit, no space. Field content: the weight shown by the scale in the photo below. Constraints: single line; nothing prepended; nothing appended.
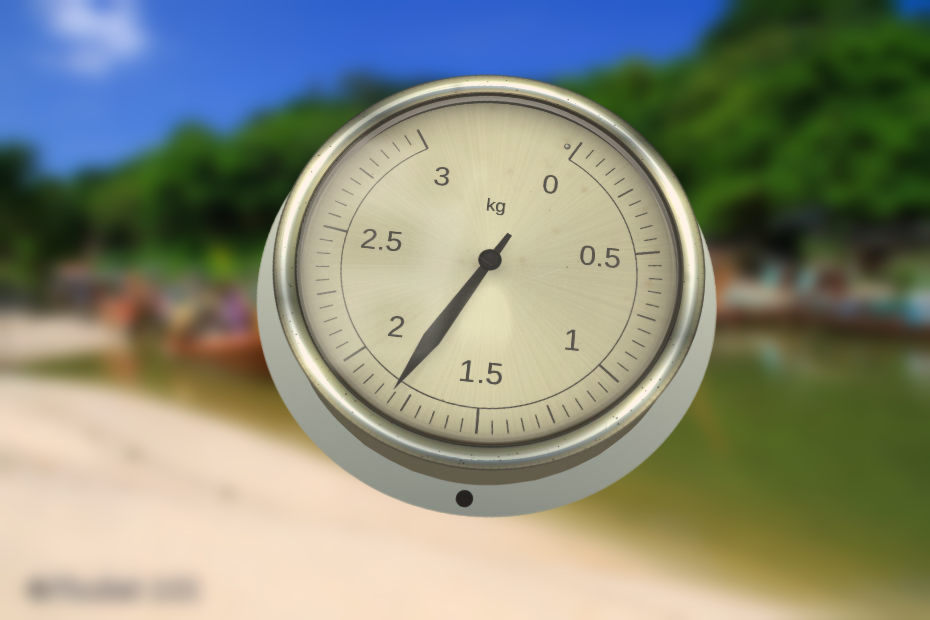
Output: 1.8kg
